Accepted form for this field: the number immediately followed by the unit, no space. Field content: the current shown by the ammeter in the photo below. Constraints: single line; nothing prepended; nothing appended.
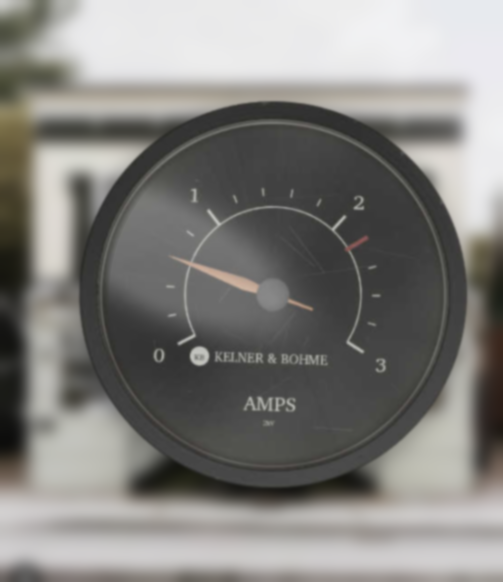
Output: 0.6A
